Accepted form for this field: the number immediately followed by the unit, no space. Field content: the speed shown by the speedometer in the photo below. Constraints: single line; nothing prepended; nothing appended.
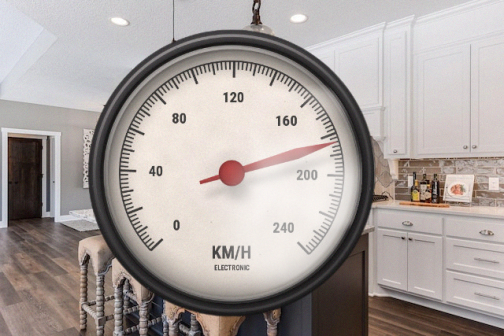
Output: 184km/h
